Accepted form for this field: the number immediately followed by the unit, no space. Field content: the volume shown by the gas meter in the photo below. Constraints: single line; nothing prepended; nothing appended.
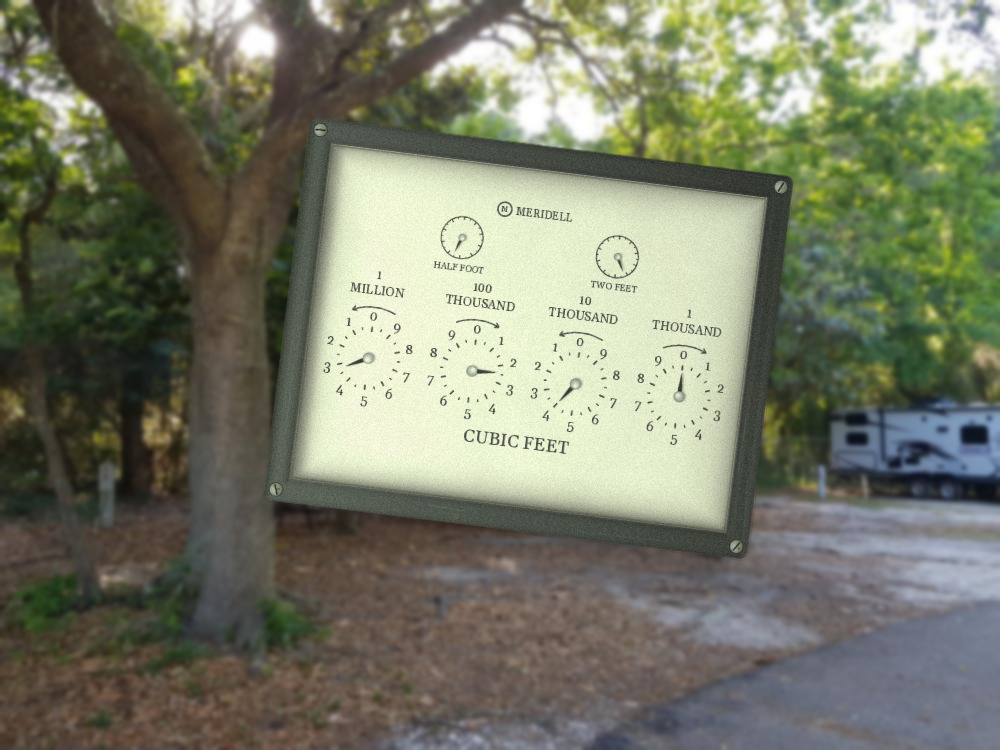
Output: 324000ft³
